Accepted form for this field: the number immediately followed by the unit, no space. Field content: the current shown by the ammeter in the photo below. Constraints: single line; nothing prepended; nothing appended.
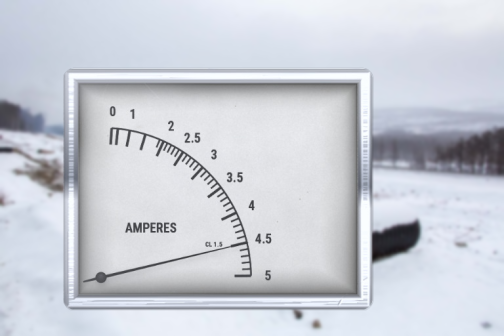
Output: 4.5A
